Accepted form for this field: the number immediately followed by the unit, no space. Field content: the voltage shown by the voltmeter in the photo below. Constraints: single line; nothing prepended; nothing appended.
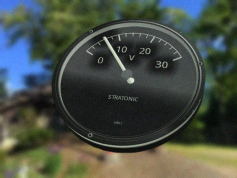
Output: 6V
